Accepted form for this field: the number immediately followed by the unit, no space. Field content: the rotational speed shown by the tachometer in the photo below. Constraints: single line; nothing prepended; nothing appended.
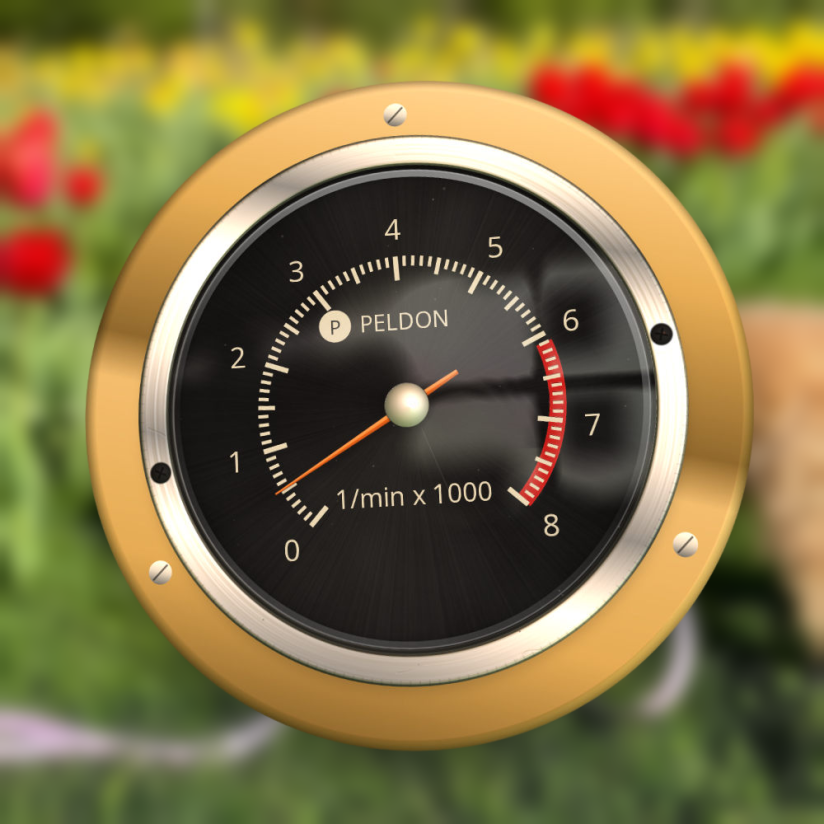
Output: 500rpm
